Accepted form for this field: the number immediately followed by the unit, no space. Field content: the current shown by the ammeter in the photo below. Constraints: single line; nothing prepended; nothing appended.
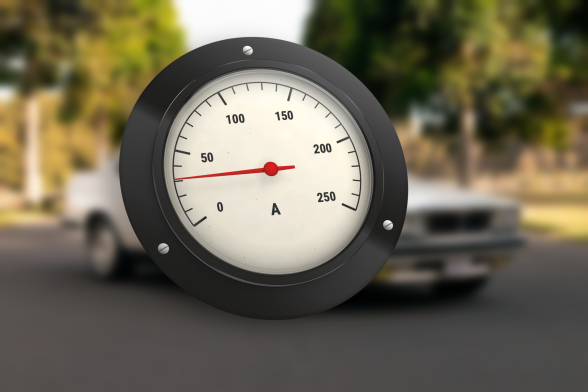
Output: 30A
